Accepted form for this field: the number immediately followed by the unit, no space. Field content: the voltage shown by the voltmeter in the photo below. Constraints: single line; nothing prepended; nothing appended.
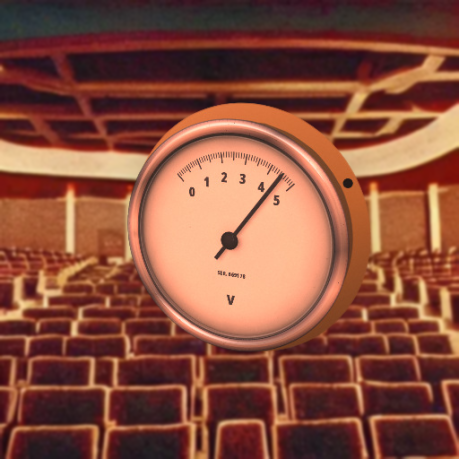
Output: 4.5V
